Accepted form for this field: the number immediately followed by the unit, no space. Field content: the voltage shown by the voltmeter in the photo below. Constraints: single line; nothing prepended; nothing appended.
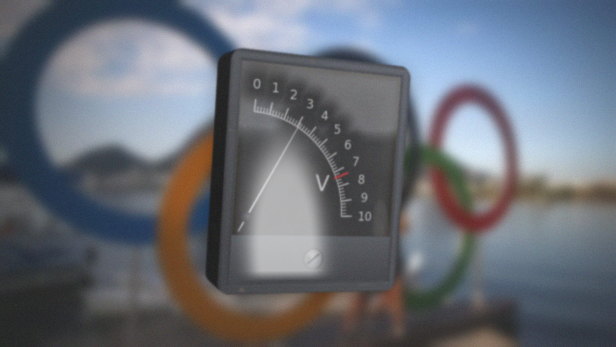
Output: 3V
